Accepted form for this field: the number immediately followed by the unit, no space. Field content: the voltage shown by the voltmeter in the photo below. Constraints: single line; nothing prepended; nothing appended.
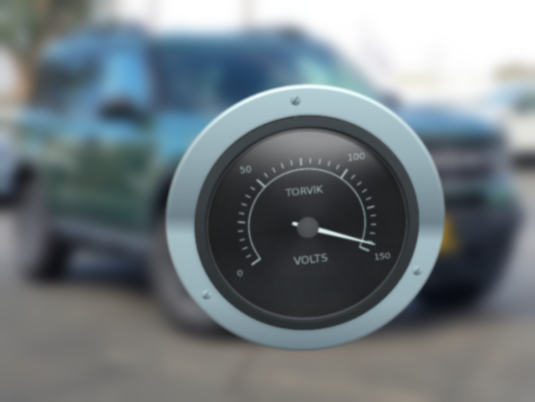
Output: 145V
